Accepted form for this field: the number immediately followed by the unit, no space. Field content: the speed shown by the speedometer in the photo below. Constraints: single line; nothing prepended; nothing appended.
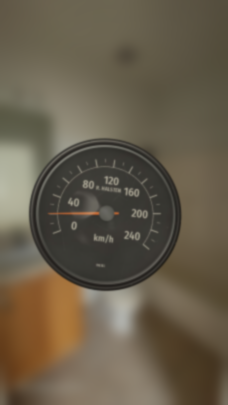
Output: 20km/h
